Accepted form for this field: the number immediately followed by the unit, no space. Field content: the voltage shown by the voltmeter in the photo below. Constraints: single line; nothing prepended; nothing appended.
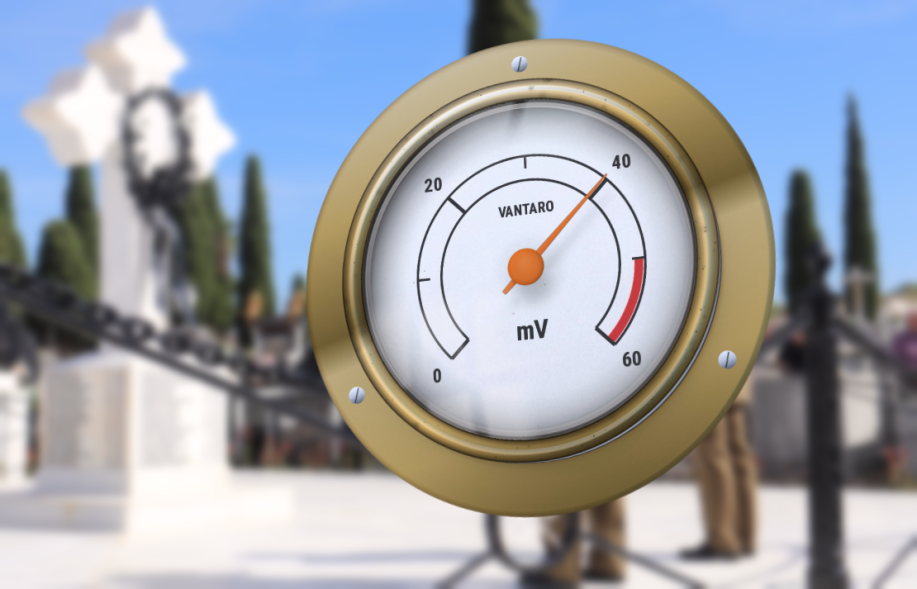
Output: 40mV
